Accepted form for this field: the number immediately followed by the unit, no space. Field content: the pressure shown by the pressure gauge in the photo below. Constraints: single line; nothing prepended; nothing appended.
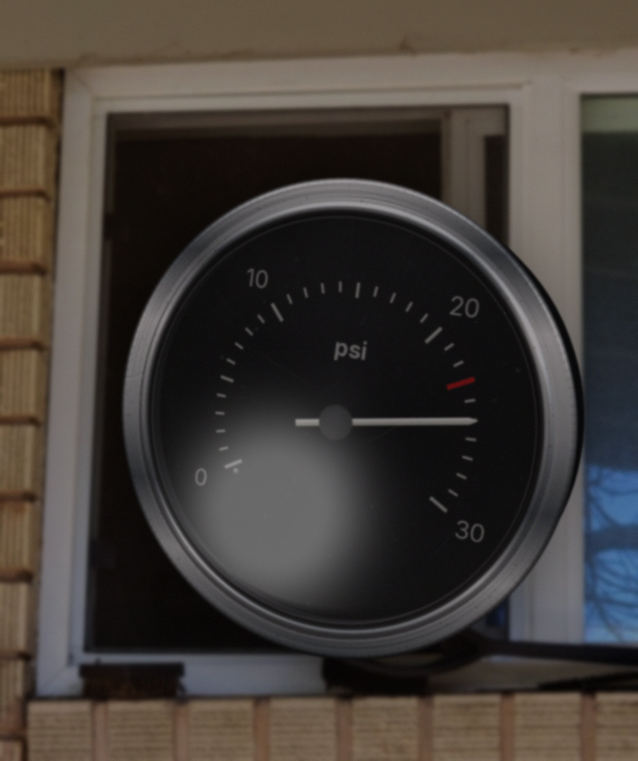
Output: 25psi
